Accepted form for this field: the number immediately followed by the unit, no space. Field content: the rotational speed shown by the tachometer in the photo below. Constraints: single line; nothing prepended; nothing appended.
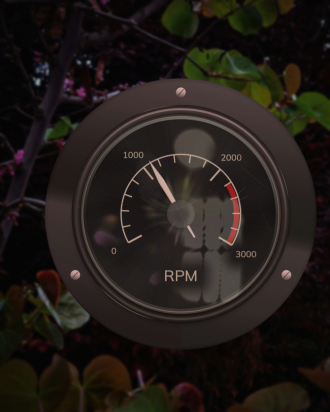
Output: 1100rpm
